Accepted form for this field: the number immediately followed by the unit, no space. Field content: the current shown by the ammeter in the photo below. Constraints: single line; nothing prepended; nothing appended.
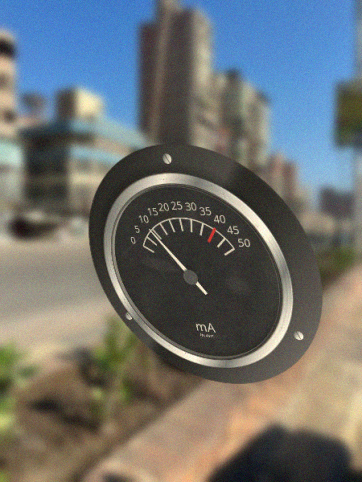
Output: 10mA
